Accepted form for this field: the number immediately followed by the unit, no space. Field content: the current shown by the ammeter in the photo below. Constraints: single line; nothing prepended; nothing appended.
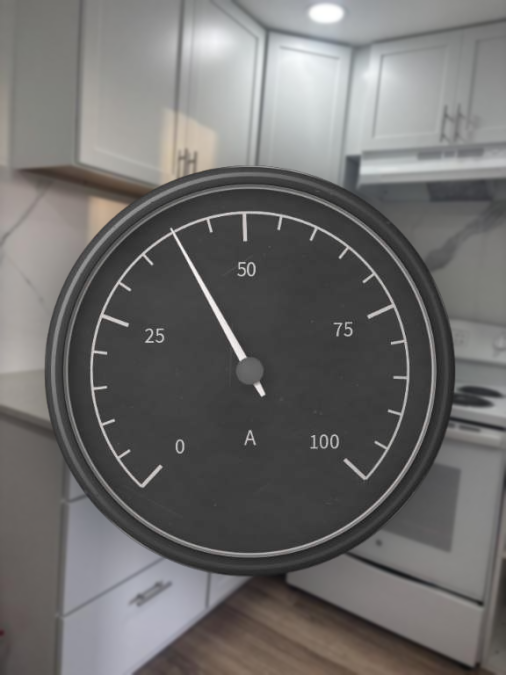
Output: 40A
